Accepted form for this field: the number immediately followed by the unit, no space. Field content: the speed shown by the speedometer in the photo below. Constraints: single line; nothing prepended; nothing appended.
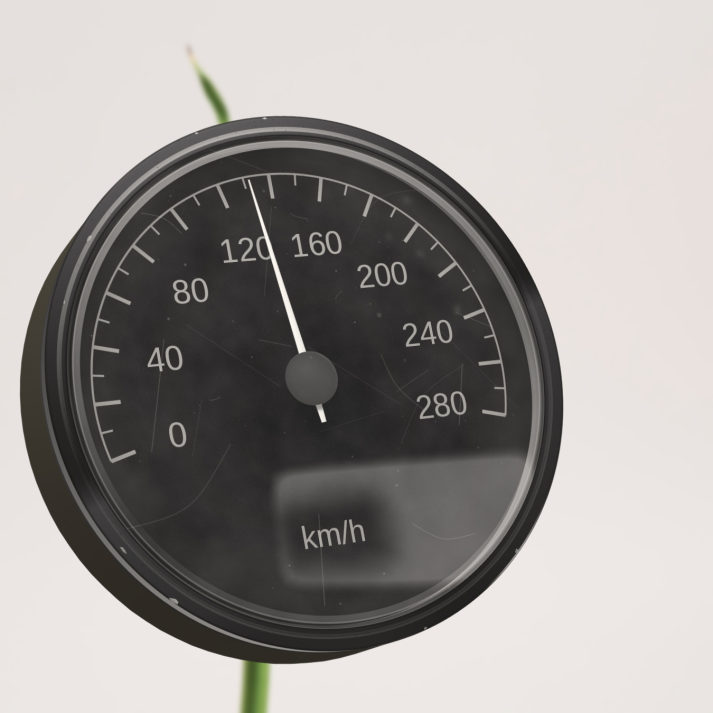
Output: 130km/h
